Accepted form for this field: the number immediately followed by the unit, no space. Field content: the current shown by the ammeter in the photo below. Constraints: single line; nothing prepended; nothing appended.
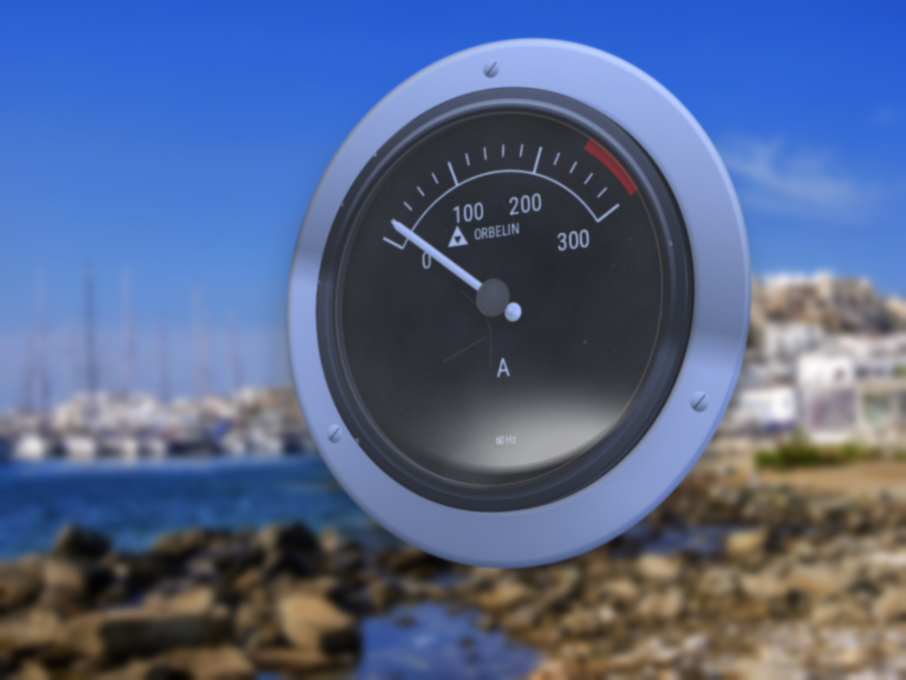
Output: 20A
